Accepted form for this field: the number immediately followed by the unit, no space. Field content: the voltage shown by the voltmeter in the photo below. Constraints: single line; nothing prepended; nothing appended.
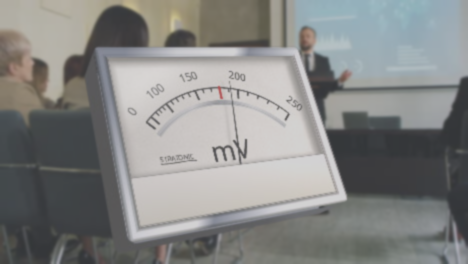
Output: 190mV
